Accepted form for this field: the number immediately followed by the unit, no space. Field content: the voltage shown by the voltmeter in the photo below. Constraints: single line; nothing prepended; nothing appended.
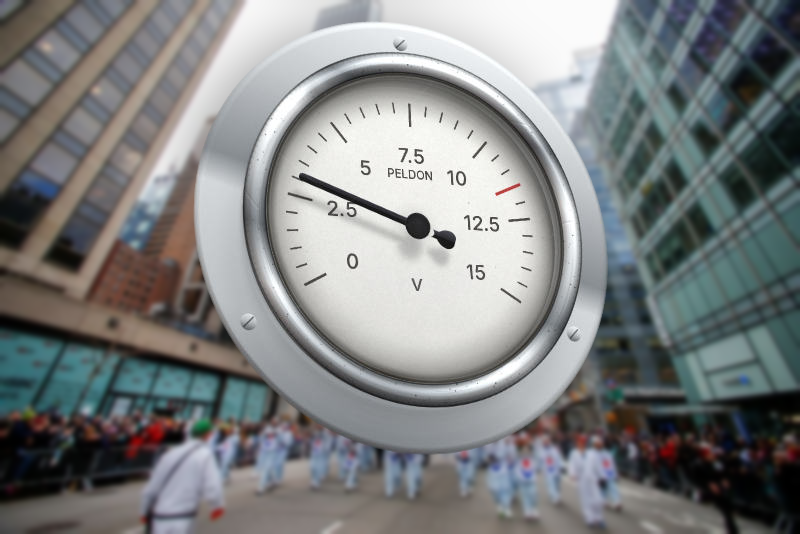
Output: 3V
